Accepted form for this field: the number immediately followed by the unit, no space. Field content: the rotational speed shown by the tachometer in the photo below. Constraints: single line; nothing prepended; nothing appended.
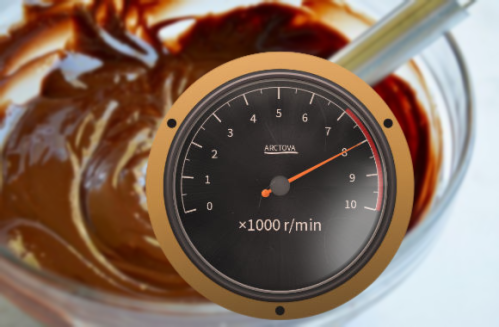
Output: 8000rpm
